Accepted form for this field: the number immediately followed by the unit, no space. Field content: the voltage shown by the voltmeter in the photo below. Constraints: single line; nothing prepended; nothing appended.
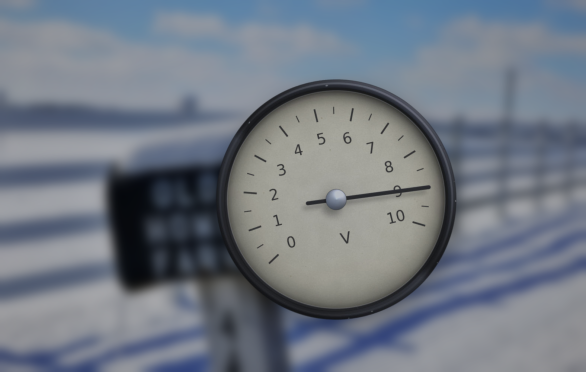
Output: 9V
